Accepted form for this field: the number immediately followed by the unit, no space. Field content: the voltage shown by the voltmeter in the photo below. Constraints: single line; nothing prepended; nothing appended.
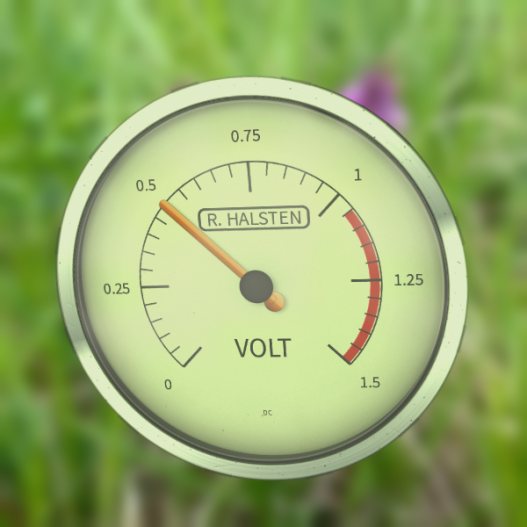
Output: 0.5V
